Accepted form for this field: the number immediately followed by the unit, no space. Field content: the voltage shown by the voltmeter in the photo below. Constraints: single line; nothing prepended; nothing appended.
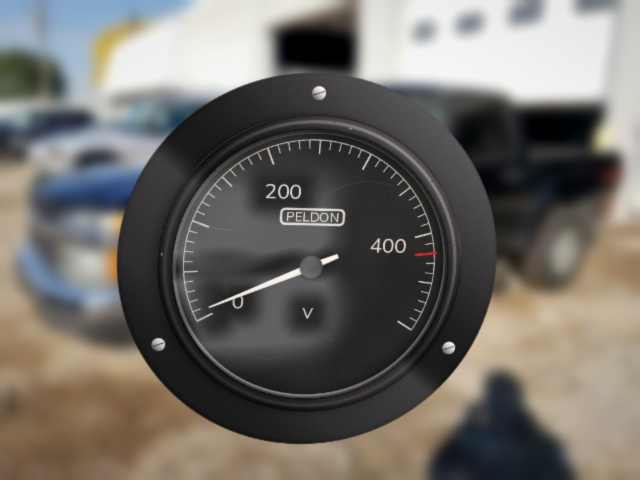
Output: 10V
